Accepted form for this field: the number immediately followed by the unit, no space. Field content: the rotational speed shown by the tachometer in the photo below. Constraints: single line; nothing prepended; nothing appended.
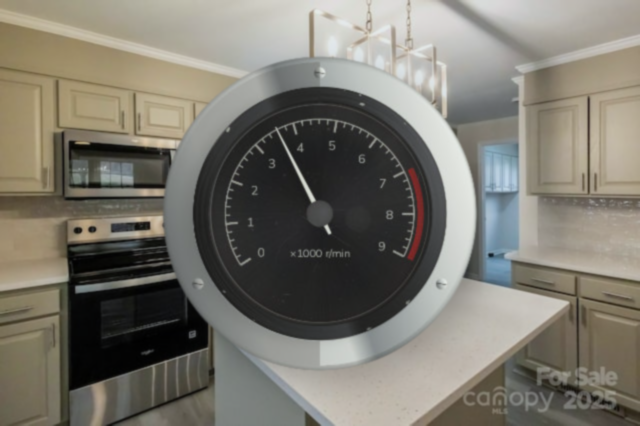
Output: 3600rpm
